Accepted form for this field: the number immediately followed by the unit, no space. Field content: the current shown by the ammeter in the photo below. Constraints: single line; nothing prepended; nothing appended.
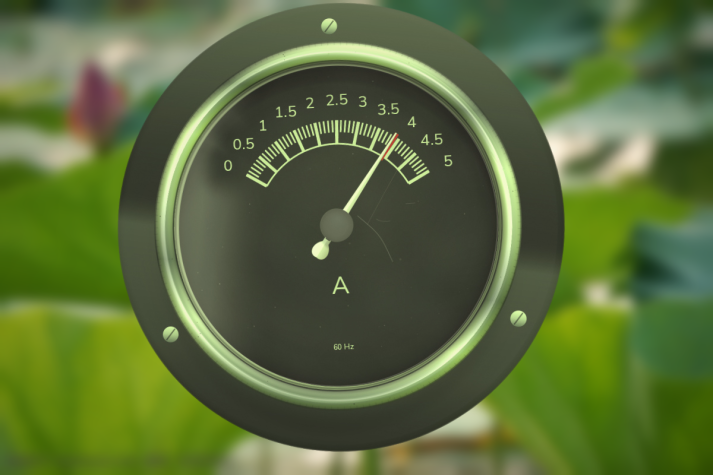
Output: 3.9A
